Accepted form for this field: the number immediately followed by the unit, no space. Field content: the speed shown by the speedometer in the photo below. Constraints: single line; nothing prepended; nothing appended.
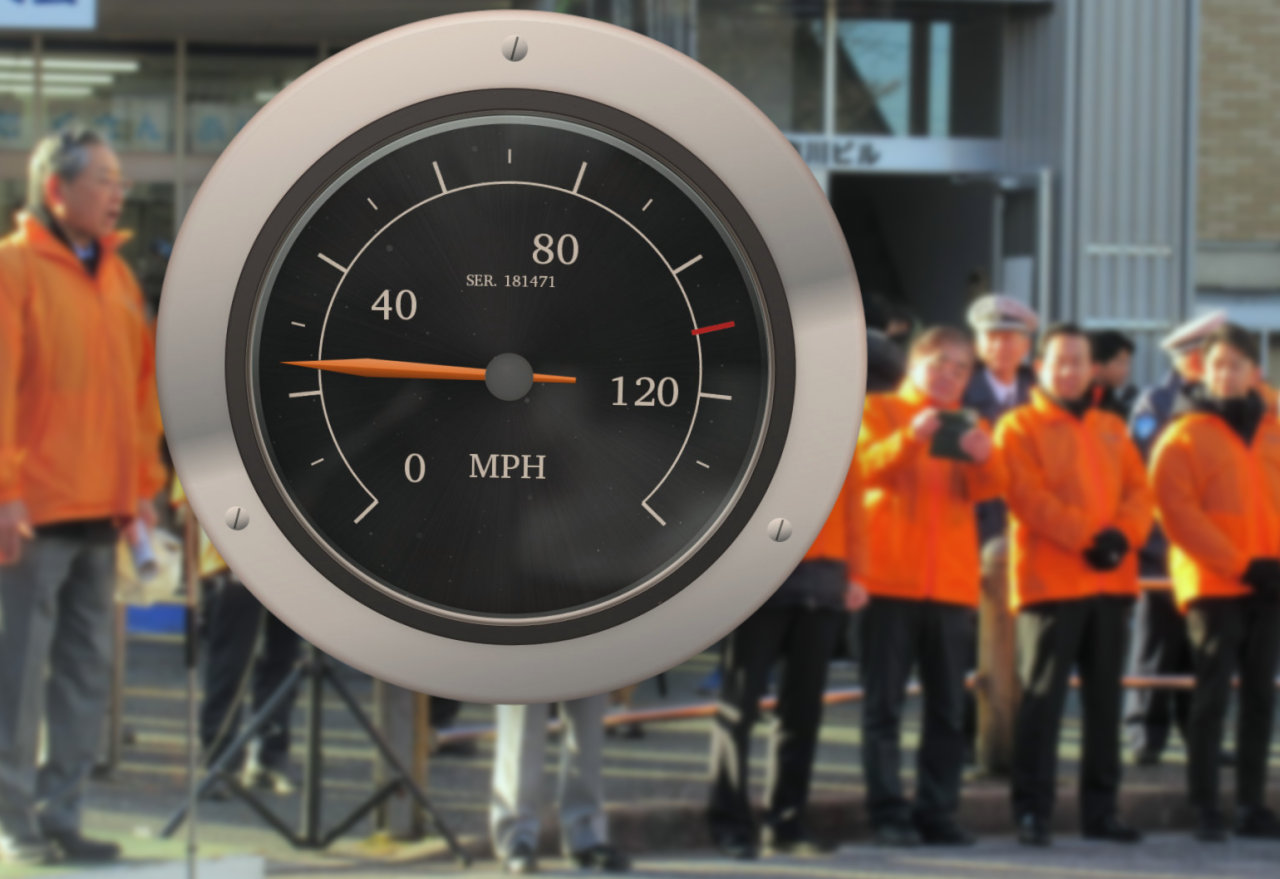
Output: 25mph
